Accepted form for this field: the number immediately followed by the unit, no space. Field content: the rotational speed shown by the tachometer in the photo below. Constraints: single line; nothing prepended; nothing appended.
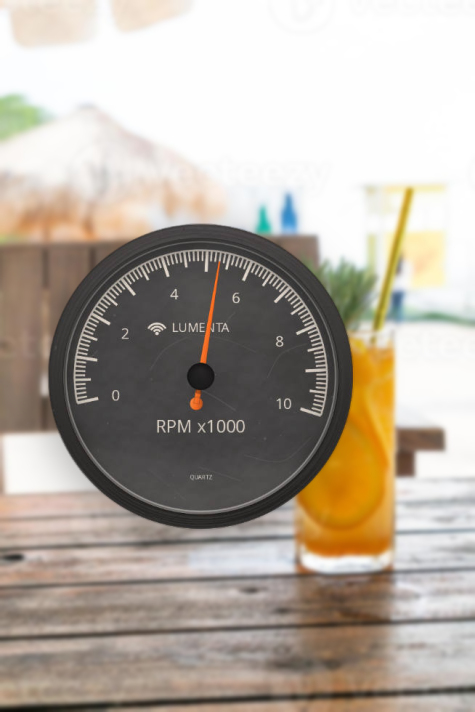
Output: 5300rpm
